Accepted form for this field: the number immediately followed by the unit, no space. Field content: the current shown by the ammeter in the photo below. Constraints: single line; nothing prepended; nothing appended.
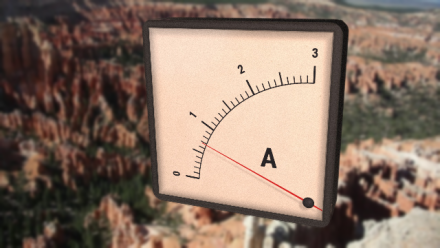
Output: 0.7A
